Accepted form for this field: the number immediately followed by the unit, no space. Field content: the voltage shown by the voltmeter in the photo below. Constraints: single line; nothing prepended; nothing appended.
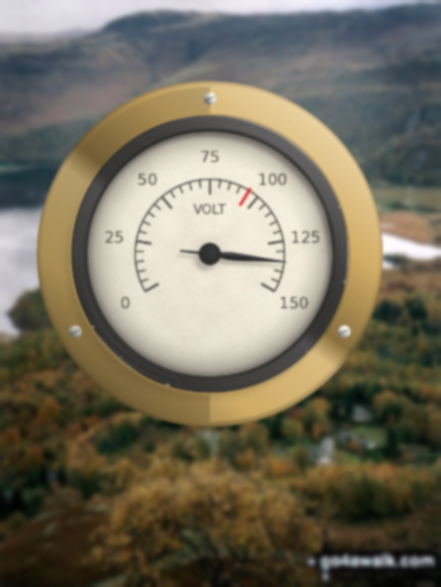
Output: 135V
